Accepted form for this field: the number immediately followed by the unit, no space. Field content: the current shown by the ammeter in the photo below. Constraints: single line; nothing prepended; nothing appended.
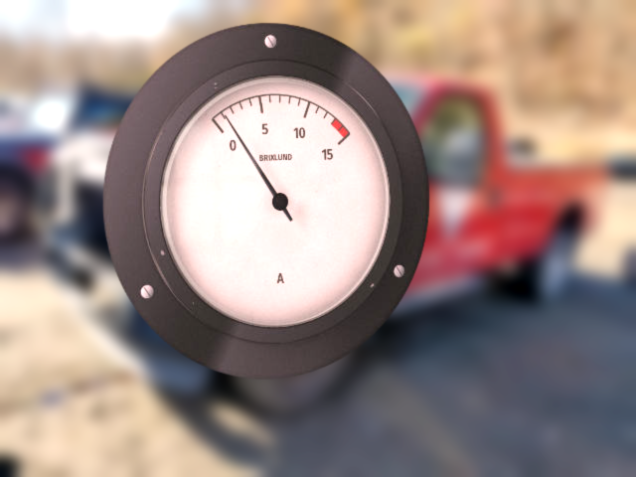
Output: 1A
